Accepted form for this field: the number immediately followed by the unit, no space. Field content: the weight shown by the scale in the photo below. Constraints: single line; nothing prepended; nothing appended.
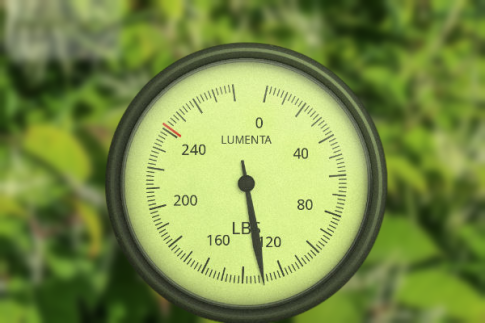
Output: 130lb
